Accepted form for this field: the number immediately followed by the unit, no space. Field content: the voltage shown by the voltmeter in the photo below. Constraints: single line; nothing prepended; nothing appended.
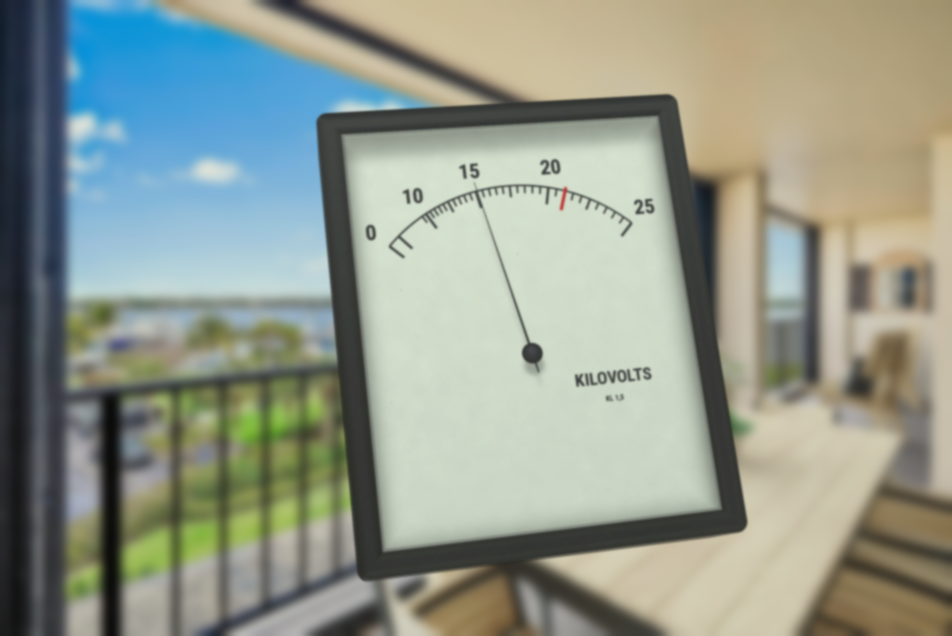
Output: 15kV
